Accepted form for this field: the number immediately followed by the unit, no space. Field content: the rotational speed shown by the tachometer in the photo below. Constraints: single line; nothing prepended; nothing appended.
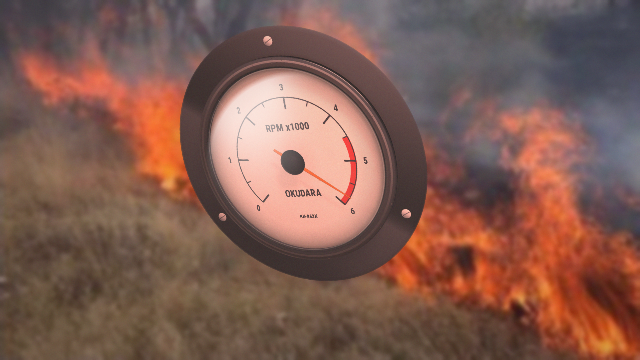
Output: 5750rpm
